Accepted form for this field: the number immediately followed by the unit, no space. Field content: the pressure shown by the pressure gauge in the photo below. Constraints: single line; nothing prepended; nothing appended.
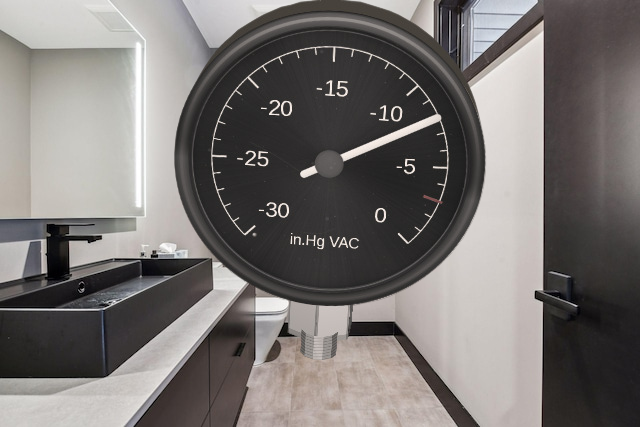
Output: -8inHg
